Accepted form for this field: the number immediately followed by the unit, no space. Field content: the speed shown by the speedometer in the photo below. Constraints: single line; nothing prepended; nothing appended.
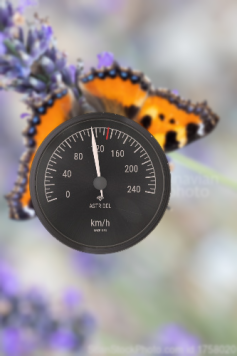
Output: 115km/h
